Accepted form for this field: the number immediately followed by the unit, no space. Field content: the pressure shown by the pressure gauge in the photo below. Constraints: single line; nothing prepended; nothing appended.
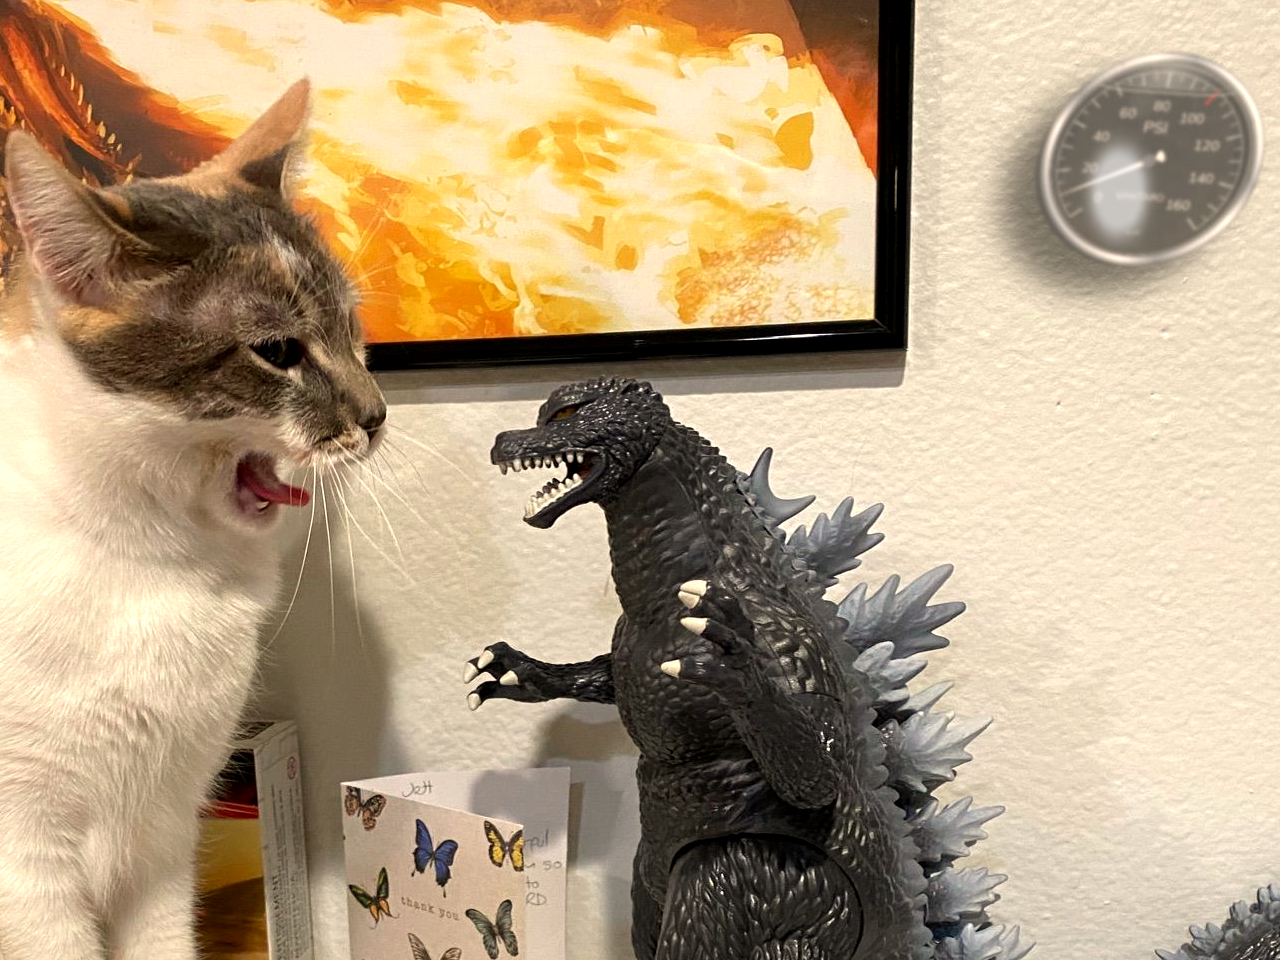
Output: 10psi
